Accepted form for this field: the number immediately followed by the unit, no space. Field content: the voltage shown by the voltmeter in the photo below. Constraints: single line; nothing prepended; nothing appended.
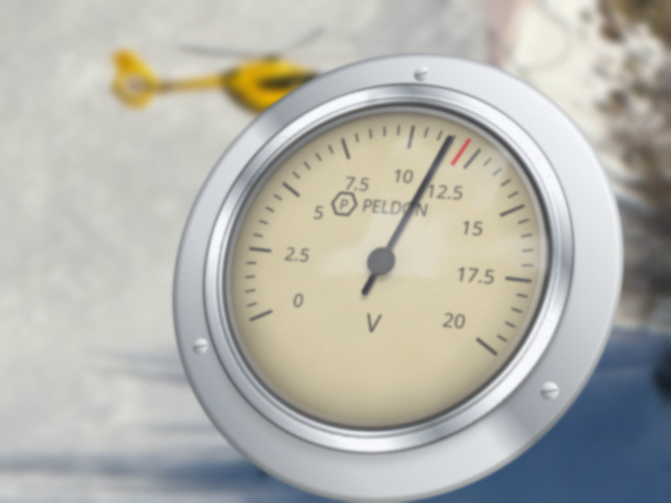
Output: 11.5V
